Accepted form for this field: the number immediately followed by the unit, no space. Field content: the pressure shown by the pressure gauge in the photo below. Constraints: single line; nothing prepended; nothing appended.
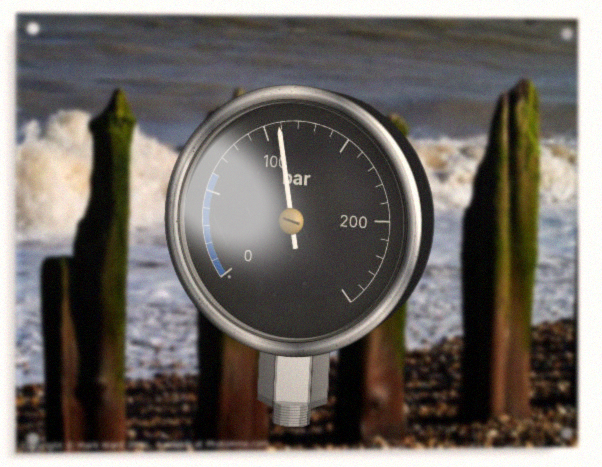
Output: 110bar
